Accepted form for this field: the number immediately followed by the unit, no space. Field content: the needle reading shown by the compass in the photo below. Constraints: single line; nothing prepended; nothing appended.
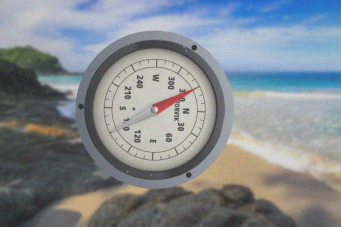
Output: 330°
